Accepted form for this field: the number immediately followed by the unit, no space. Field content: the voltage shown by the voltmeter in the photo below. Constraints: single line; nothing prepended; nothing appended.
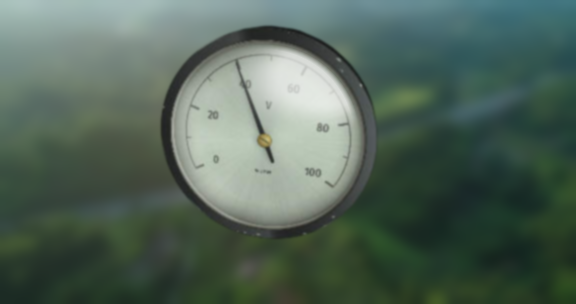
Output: 40V
